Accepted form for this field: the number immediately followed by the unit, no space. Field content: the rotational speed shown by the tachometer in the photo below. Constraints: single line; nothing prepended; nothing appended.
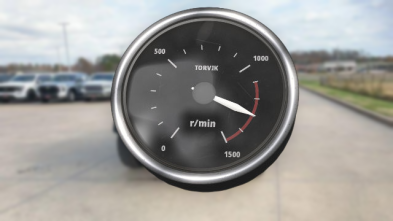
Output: 1300rpm
